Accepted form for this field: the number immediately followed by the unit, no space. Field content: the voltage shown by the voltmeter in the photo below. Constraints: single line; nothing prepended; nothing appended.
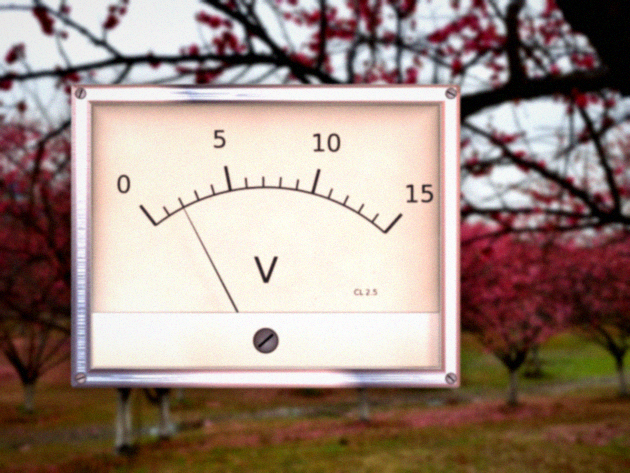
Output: 2V
